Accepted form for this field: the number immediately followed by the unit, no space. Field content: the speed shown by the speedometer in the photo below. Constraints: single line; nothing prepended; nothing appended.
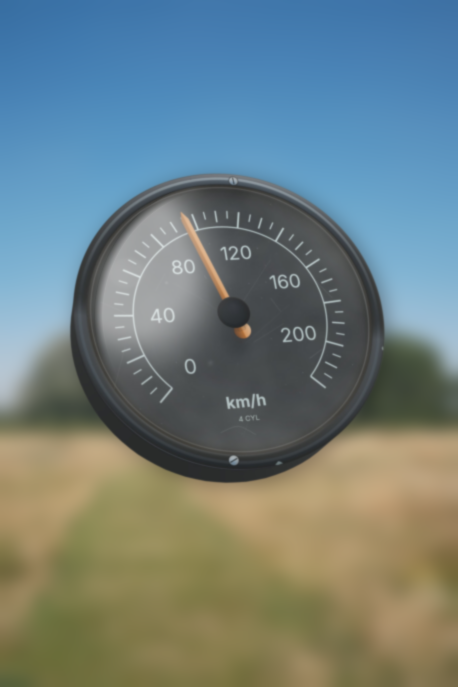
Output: 95km/h
